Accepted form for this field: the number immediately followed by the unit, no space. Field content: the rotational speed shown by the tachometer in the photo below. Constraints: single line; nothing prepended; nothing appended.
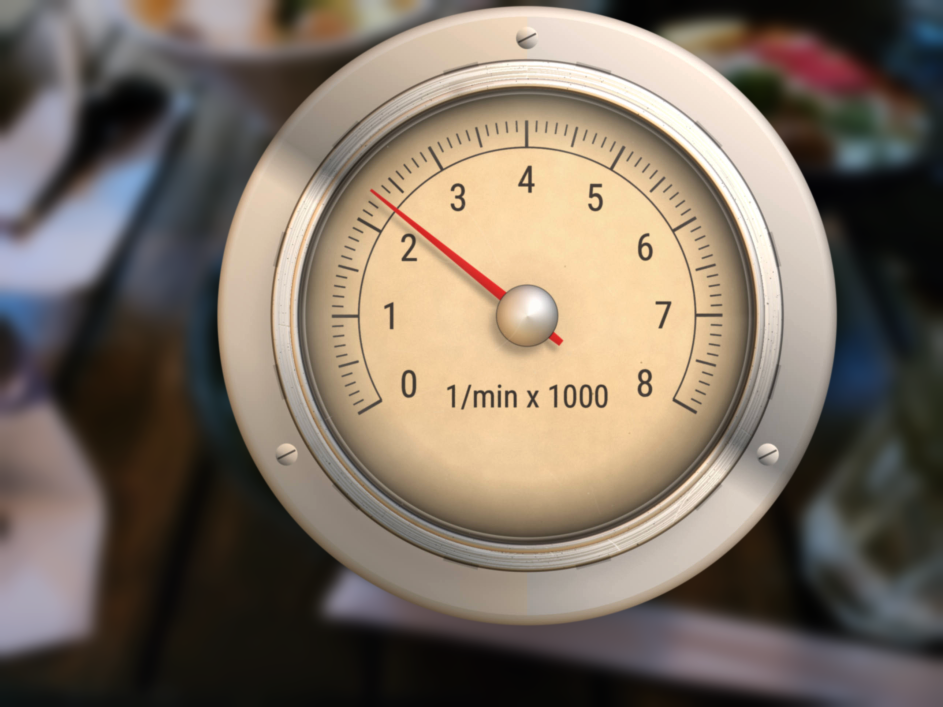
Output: 2300rpm
